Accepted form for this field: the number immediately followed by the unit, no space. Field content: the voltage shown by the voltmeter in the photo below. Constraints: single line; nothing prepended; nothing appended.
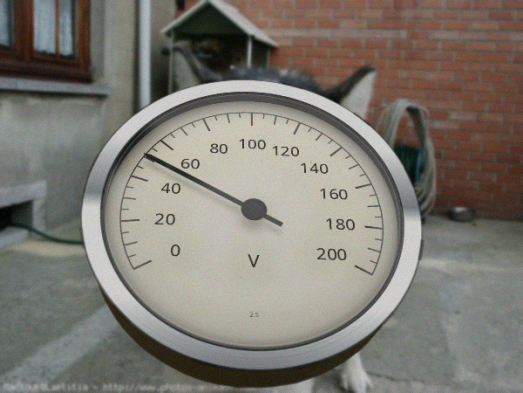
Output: 50V
